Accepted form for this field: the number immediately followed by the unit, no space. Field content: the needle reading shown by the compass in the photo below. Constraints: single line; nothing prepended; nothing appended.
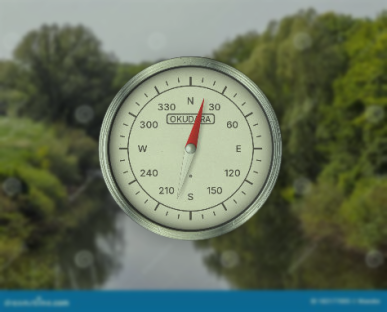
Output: 15°
